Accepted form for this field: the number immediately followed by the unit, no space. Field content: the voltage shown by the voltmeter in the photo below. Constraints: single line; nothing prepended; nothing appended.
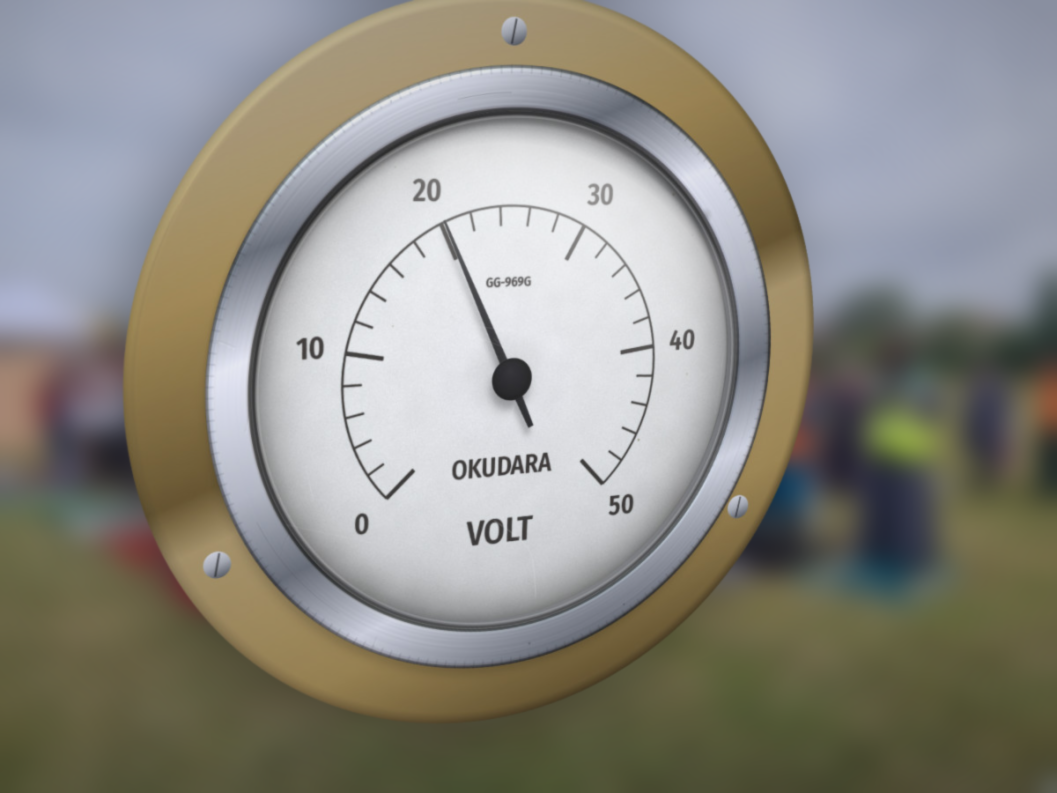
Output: 20V
